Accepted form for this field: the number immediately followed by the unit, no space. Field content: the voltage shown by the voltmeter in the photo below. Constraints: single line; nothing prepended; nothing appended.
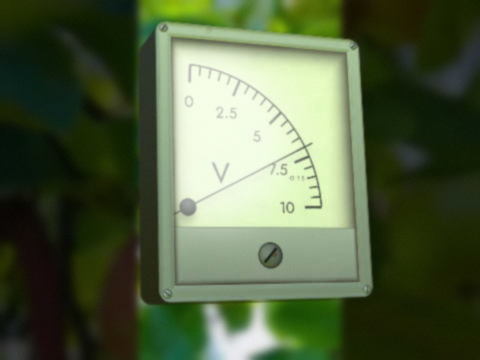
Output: 7V
